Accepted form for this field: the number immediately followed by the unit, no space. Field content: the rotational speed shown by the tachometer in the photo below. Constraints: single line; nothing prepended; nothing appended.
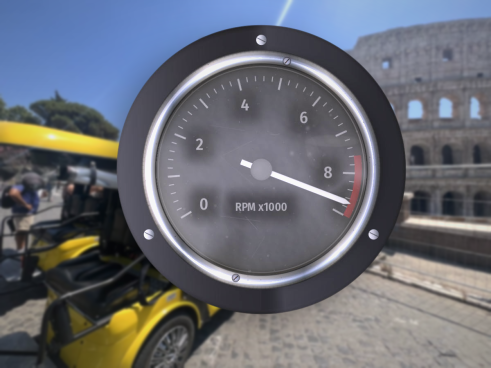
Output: 8700rpm
